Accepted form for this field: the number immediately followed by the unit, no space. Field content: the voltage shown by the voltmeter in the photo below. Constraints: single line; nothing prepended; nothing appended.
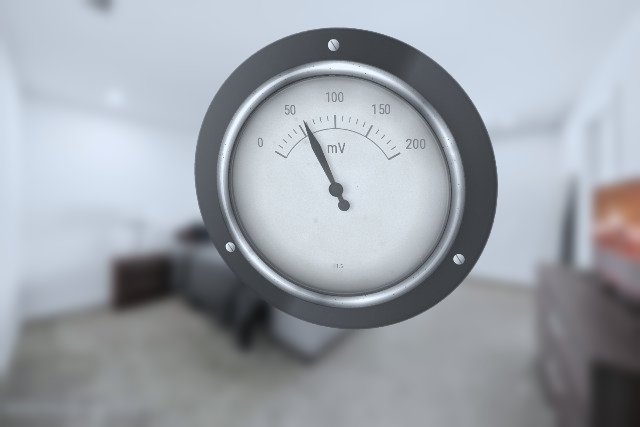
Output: 60mV
